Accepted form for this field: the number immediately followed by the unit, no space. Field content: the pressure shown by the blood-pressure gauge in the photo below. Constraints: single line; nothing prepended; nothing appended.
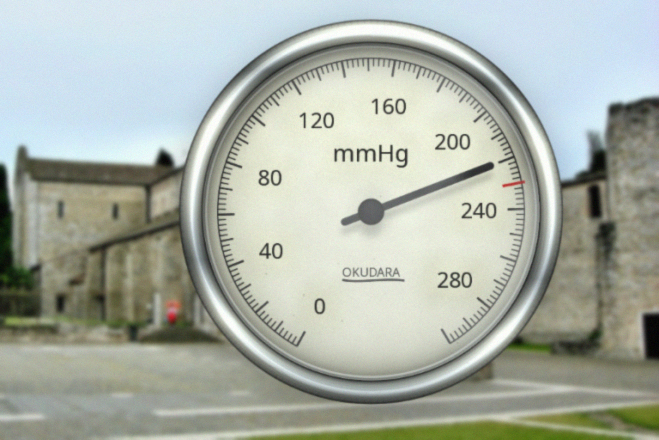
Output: 220mmHg
